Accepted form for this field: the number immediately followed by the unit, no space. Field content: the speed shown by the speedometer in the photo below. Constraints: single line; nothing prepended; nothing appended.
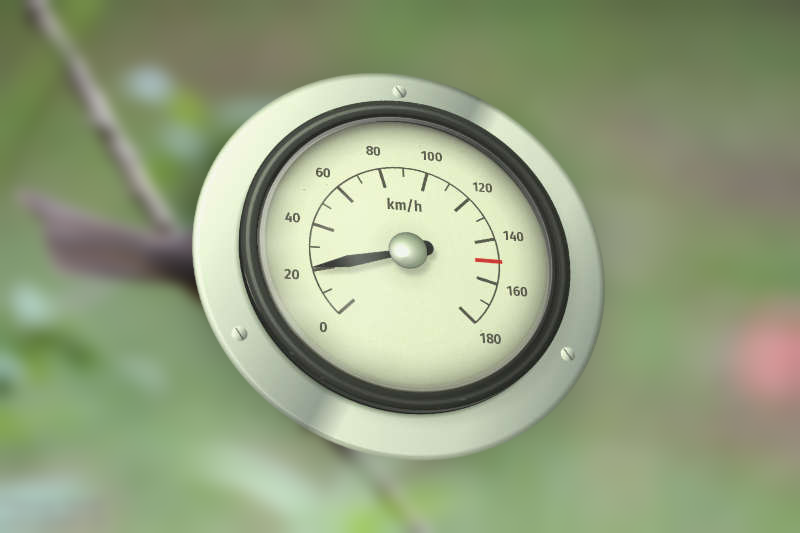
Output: 20km/h
